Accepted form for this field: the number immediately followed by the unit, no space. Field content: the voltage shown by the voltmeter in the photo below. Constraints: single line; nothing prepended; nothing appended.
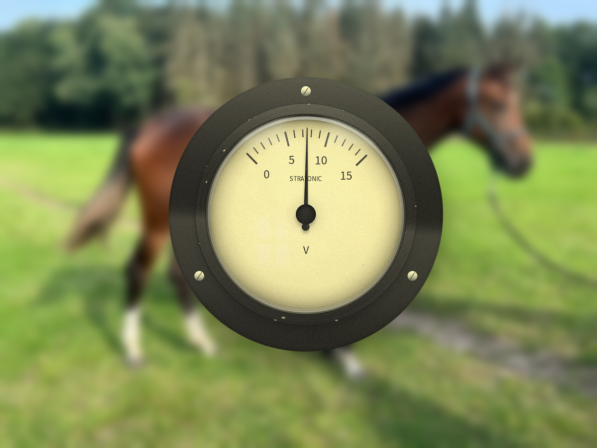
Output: 7.5V
